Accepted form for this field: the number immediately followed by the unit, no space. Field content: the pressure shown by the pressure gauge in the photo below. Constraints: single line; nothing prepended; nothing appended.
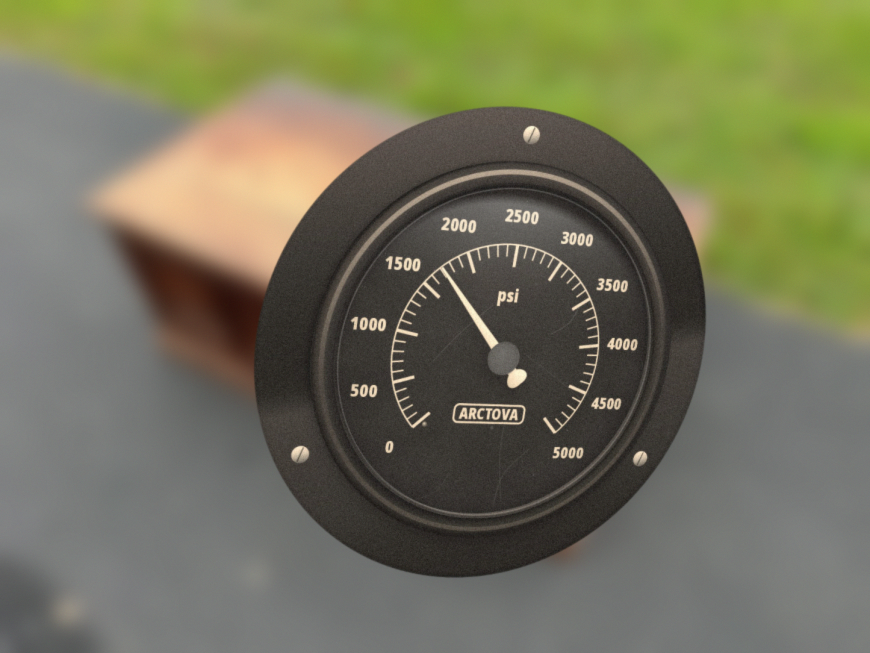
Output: 1700psi
